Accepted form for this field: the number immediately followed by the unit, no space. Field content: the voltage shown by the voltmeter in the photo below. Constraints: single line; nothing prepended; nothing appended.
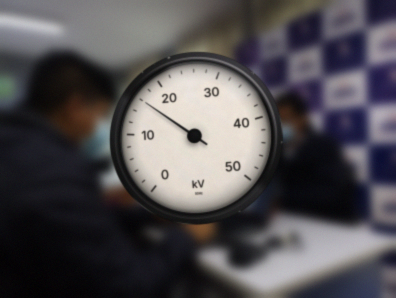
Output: 16kV
